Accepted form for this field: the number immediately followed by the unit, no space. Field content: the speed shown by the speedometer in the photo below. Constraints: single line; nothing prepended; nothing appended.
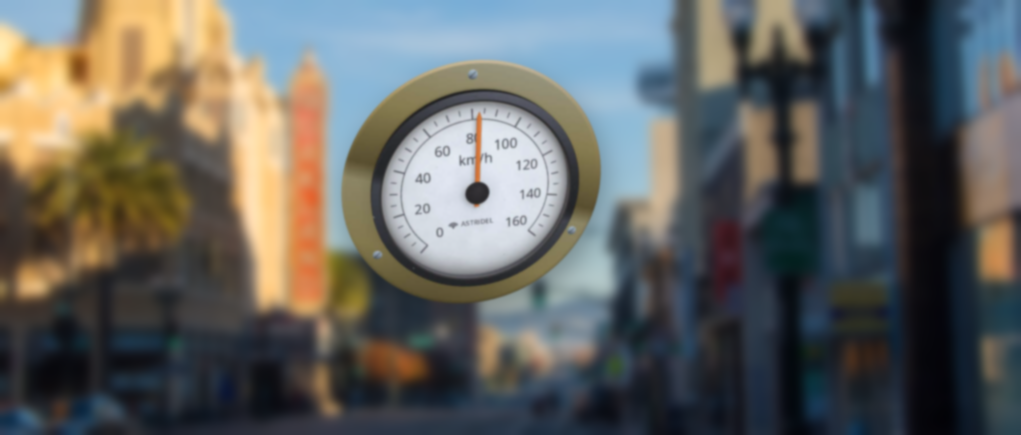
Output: 82.5km/h
